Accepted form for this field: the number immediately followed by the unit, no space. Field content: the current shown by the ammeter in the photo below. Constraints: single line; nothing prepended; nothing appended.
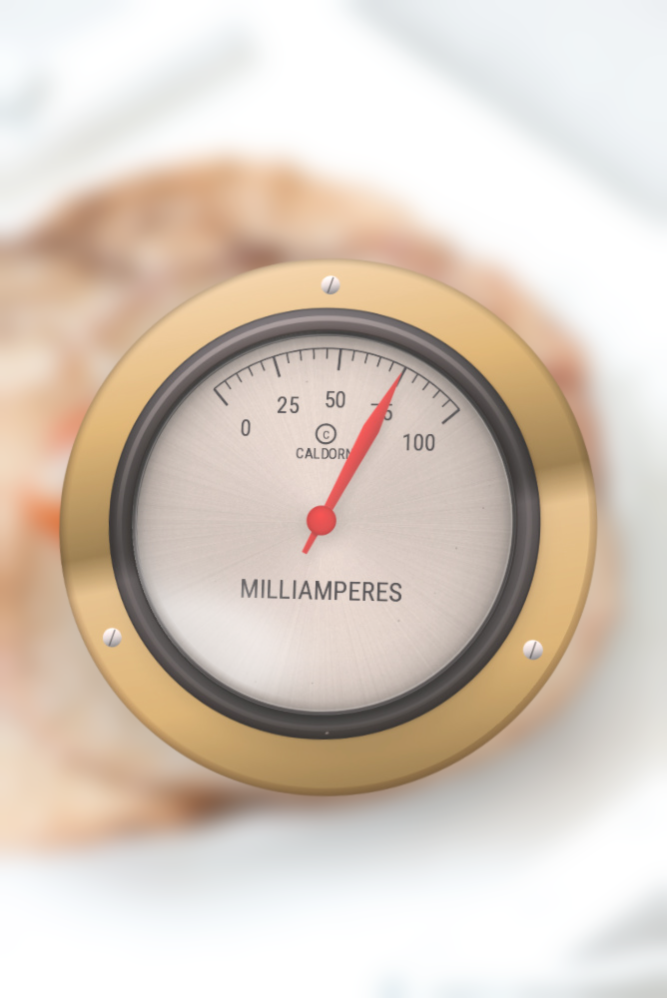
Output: 75mA
